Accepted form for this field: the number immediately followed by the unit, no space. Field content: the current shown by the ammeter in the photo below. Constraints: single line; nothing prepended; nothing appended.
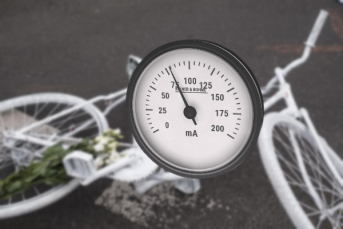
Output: 80mA
